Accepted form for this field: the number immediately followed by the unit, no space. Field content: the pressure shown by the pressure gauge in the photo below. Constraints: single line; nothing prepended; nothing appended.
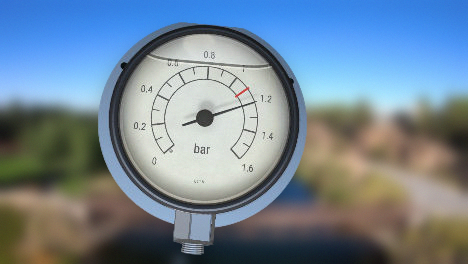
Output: 1.2bar
